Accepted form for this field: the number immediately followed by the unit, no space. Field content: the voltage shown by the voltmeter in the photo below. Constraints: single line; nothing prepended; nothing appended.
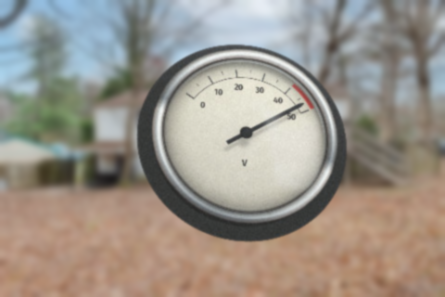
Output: 47.5V
